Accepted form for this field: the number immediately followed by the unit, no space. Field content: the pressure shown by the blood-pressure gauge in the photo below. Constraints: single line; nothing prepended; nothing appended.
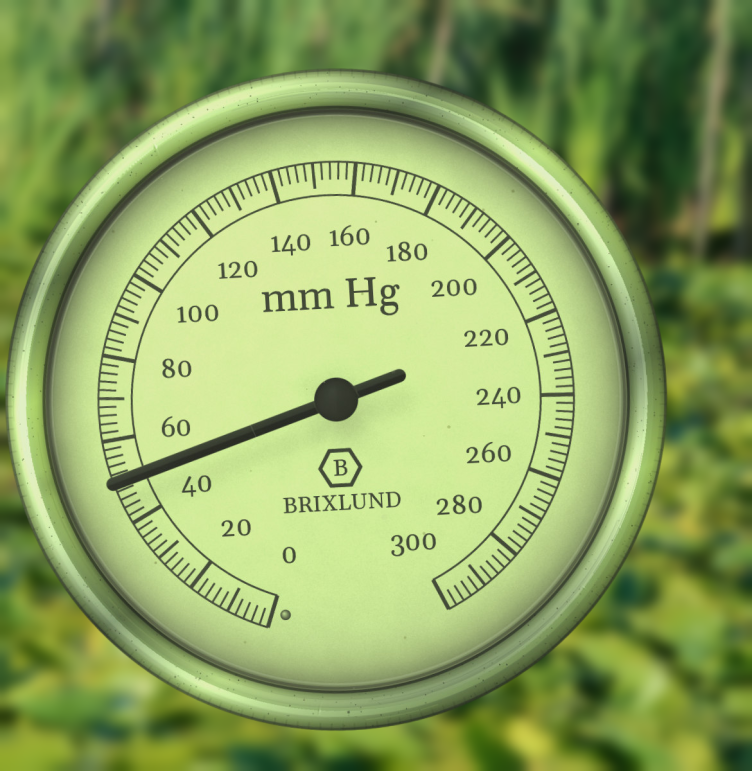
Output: 50mmHg
